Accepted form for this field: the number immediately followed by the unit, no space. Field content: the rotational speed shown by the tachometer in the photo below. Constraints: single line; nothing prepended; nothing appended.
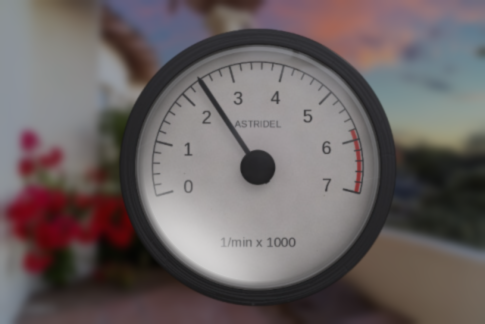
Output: 2400rpm
